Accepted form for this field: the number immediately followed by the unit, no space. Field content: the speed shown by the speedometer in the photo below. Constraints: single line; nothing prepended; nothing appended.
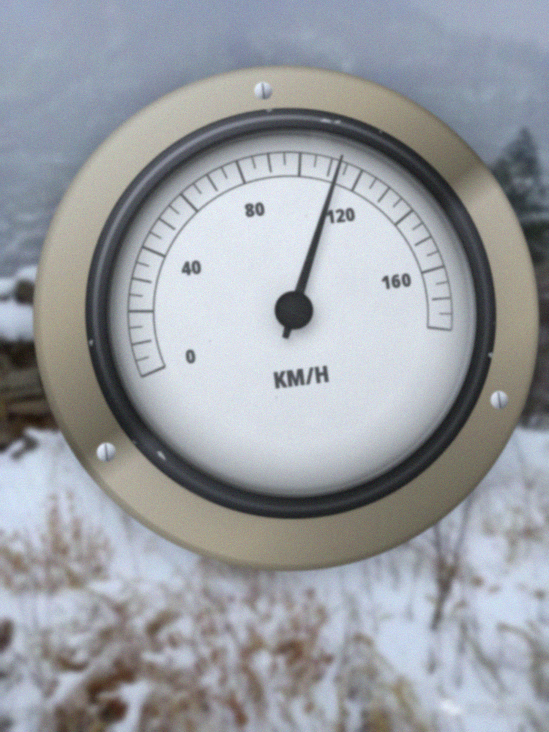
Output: 112.5km/h
